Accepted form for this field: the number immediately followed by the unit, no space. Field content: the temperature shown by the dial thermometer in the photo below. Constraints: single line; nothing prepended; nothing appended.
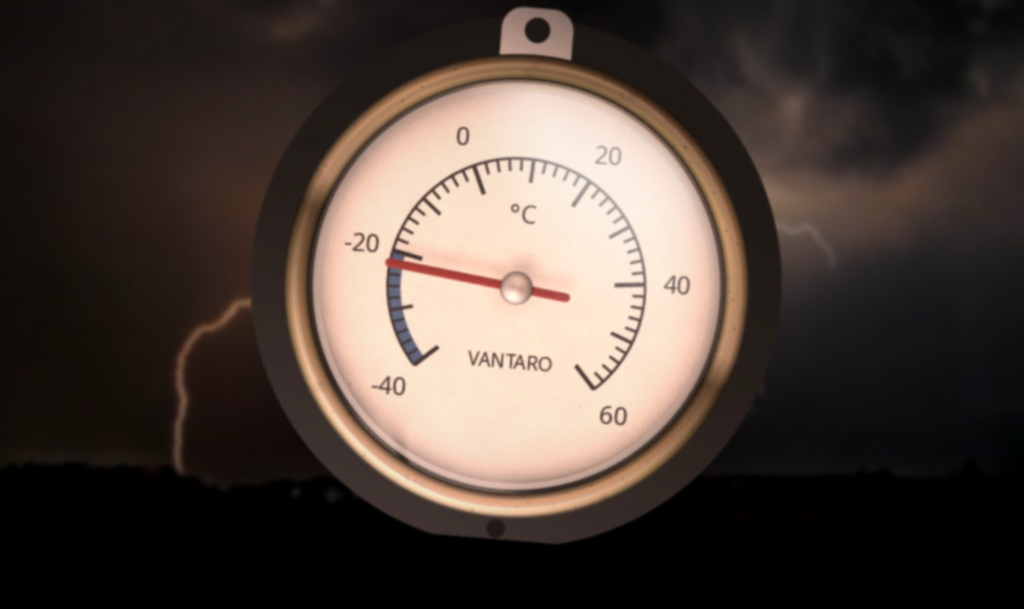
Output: -22°C
